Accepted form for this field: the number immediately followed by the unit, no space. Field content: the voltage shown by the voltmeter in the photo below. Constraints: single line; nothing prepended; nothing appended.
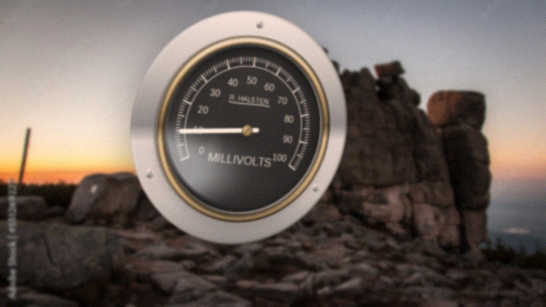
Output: 10mV
